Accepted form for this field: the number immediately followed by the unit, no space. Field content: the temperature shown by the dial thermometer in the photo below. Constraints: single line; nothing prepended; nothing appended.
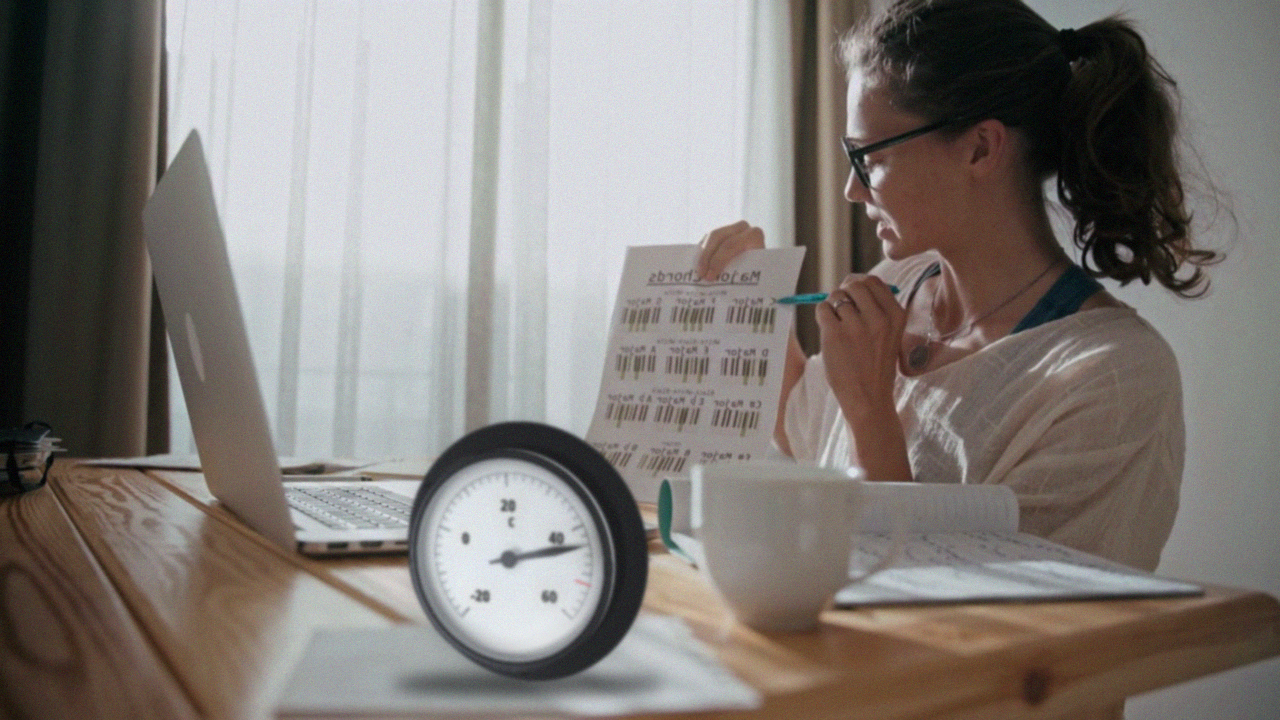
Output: 44°C
